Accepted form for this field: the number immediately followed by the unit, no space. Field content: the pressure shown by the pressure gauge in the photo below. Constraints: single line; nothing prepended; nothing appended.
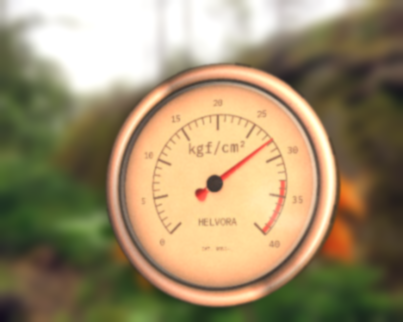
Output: 28kg/cm²
